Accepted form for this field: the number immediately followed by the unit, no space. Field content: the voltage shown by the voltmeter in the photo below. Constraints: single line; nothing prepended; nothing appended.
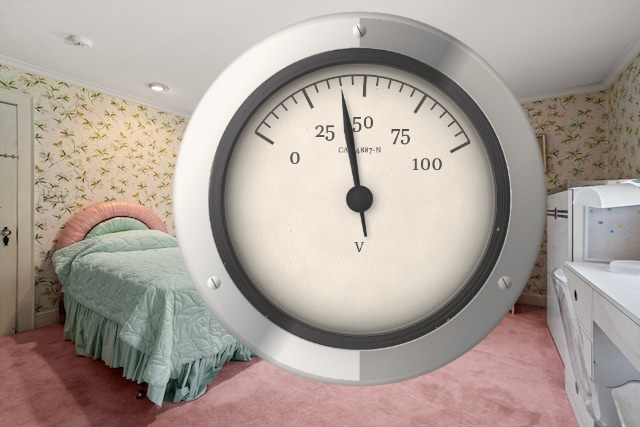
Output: 40V
